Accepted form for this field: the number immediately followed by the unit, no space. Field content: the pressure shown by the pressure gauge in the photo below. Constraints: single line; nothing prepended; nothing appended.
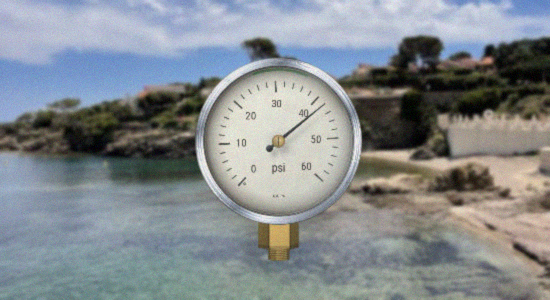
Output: 42psi
